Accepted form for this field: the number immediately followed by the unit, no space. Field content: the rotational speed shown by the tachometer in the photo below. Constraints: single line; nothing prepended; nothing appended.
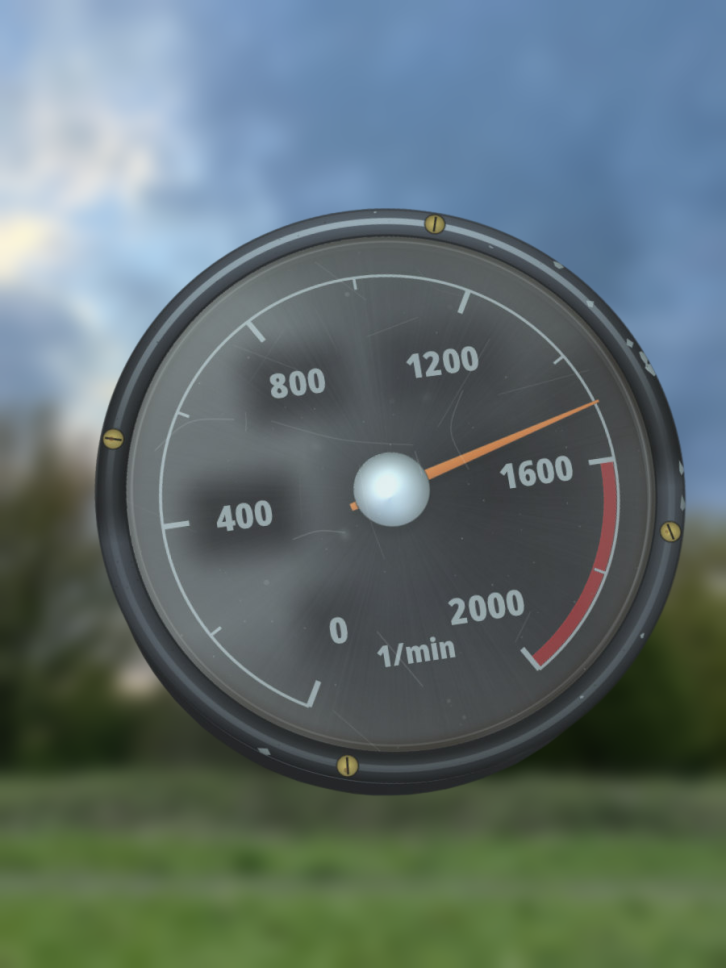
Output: 1500rpm
